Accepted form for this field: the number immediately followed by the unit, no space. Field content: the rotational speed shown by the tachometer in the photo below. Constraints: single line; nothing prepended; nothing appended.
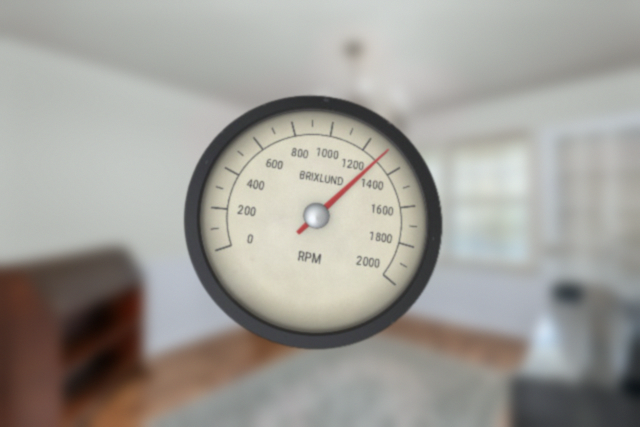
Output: 1300rpm
